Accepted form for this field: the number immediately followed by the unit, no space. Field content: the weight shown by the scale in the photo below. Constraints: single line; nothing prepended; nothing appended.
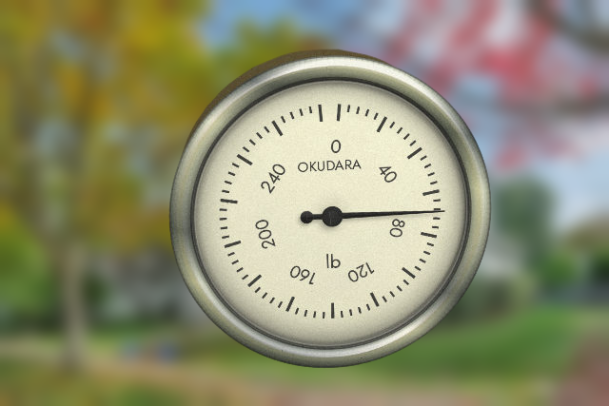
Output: 68lb
